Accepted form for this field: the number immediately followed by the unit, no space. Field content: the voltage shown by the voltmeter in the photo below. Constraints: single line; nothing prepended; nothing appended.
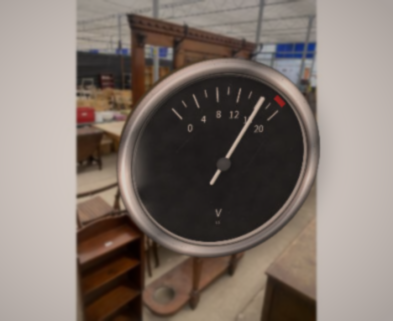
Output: 16V
